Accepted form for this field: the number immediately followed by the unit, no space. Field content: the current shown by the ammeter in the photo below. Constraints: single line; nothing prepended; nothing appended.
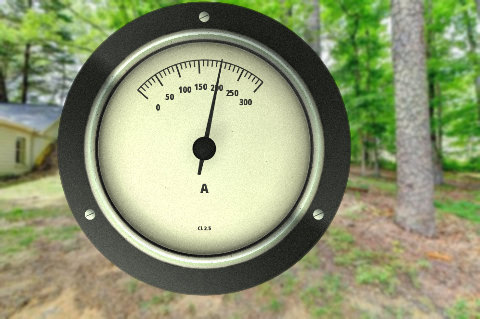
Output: 200A
